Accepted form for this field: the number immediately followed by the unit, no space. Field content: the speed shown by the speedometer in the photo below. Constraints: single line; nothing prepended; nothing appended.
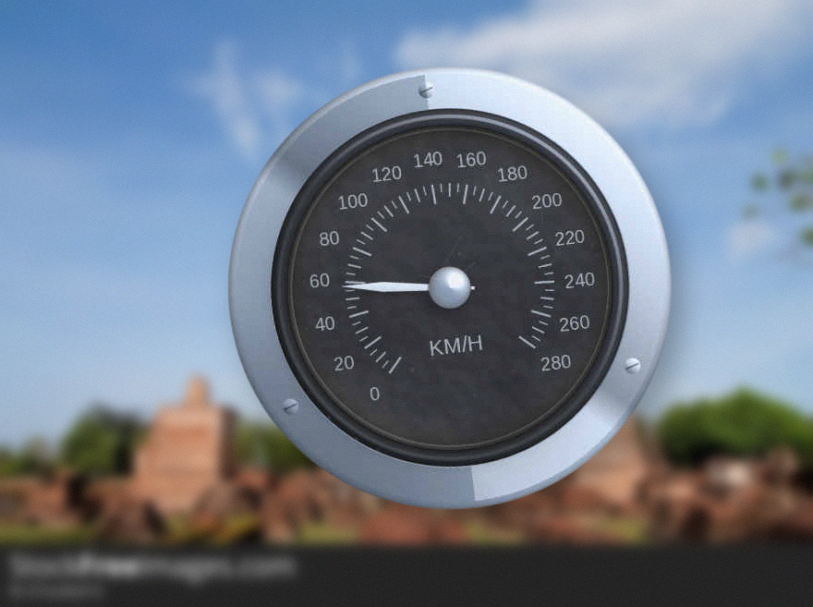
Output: 57.5km/h
